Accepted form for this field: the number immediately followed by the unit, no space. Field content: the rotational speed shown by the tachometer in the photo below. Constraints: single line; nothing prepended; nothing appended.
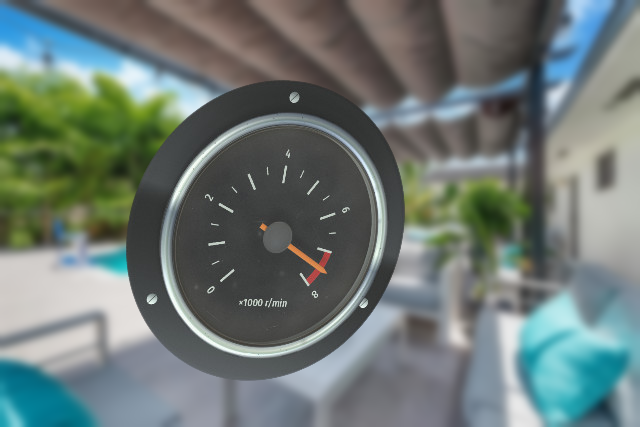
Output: 7500rpm
